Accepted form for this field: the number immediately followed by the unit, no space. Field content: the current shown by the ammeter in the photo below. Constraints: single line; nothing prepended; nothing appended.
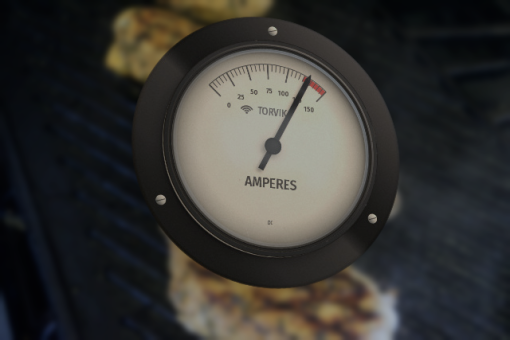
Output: 125A
